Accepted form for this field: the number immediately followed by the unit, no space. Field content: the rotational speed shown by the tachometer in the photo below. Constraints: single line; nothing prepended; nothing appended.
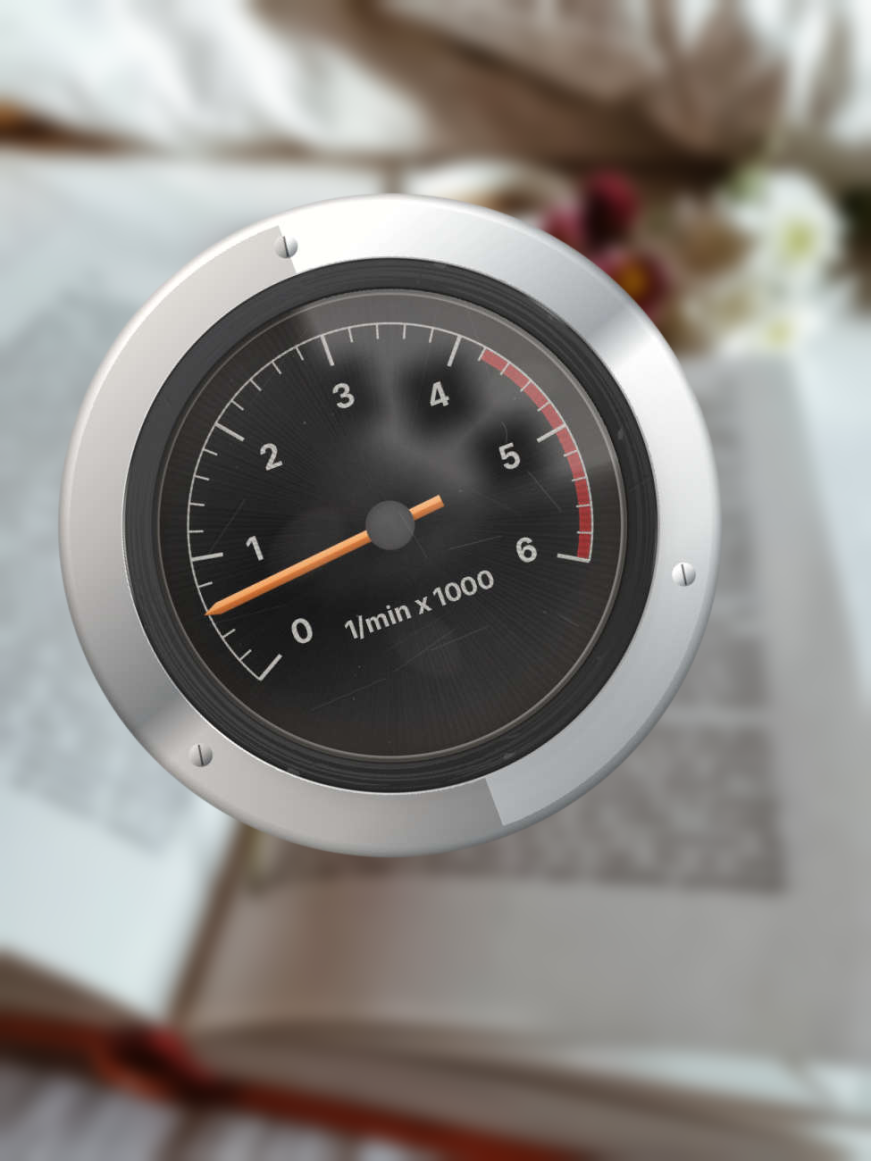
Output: 600rpm
